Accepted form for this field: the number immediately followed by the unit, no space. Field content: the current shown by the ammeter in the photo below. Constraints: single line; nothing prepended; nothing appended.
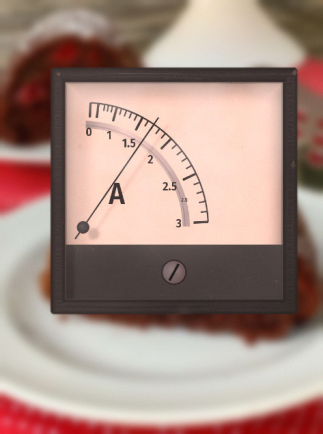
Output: 1.7A
